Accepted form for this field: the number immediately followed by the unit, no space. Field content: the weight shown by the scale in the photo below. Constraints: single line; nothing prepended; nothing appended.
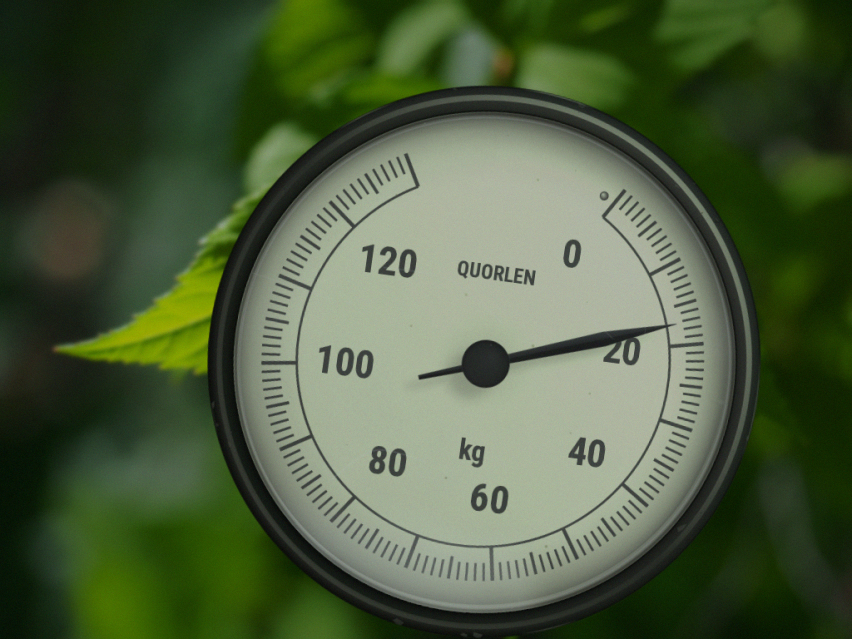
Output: 17kg
